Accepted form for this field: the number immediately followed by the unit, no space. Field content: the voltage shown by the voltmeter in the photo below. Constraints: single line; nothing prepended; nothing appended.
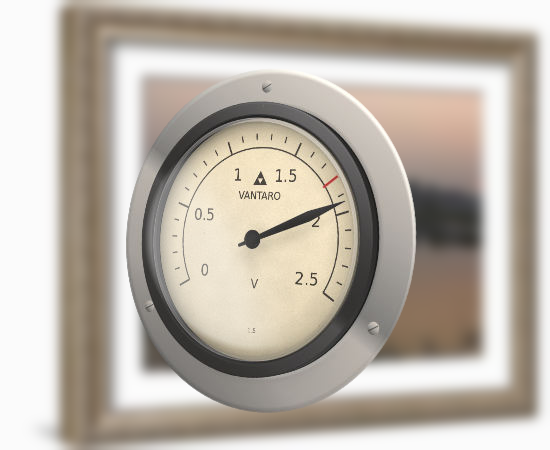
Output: 1.95V
